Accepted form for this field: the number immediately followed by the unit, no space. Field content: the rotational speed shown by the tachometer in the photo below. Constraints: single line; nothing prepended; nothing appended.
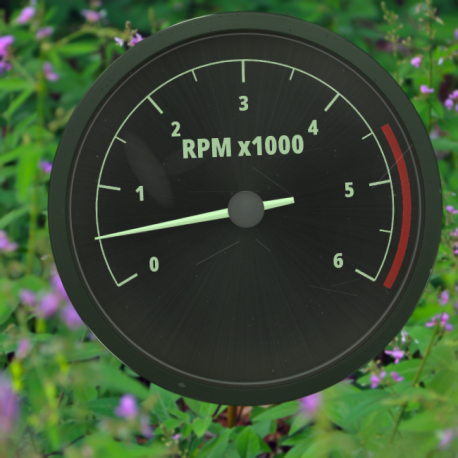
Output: 500rpm
